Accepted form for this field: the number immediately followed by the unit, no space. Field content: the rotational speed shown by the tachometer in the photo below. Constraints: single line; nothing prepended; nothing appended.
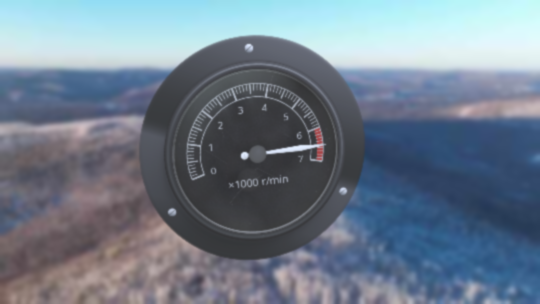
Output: 6500rpm
